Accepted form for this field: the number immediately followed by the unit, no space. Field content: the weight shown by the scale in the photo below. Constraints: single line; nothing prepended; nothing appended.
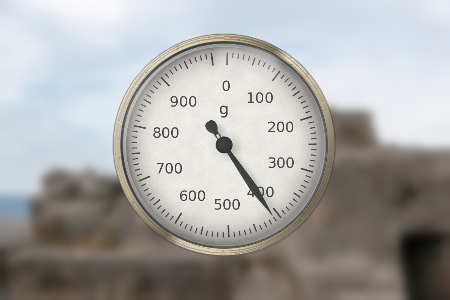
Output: 410g
